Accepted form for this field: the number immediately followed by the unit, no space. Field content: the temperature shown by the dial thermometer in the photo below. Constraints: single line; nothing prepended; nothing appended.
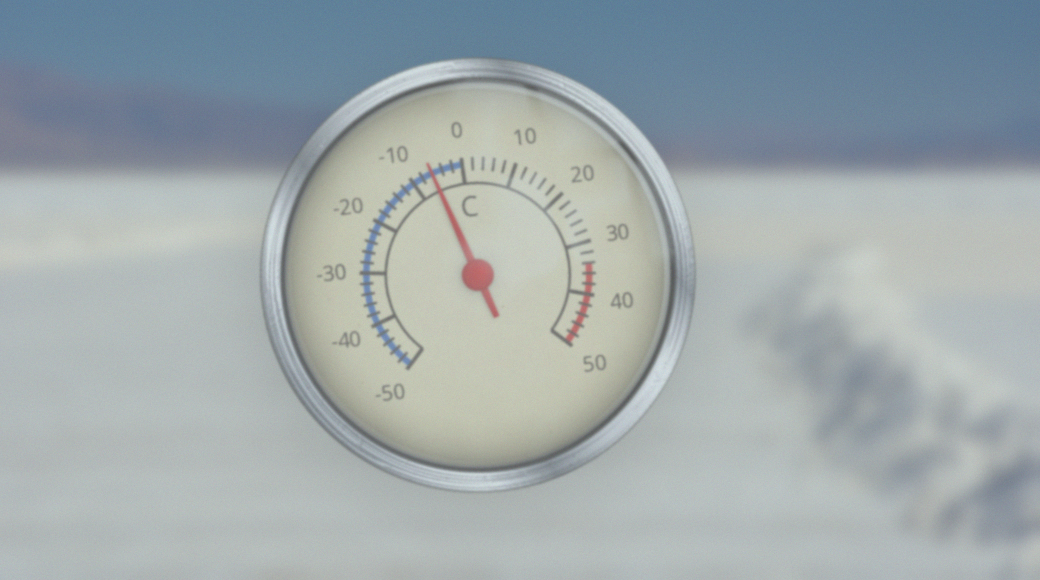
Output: -6°C
